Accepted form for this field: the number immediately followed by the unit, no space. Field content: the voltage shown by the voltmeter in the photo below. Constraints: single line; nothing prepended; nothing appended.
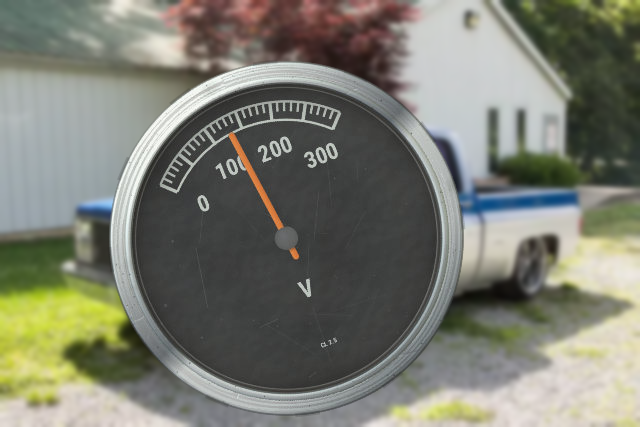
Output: 130V
